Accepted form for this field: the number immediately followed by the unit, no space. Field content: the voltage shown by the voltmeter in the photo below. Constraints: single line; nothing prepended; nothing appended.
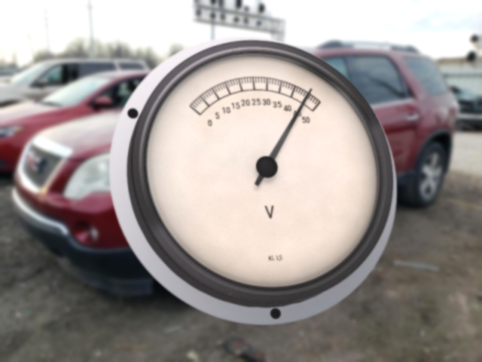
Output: 45V
